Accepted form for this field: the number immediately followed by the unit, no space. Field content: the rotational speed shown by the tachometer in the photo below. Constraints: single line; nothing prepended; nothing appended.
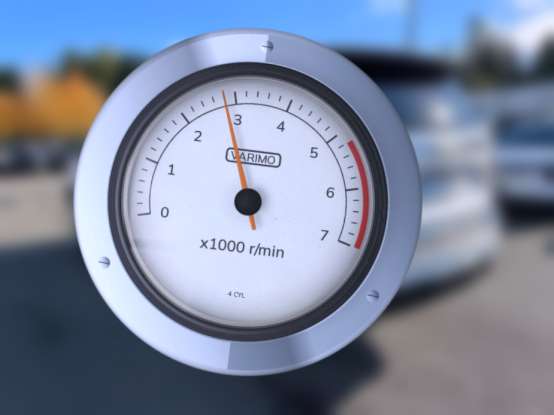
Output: 2800rpm
